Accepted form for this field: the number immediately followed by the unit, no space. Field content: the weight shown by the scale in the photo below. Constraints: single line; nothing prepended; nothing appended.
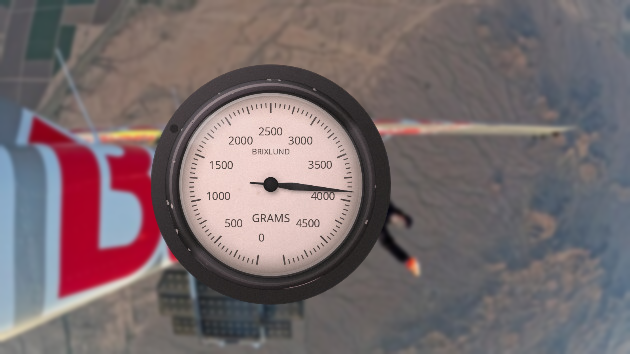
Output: 3900g
